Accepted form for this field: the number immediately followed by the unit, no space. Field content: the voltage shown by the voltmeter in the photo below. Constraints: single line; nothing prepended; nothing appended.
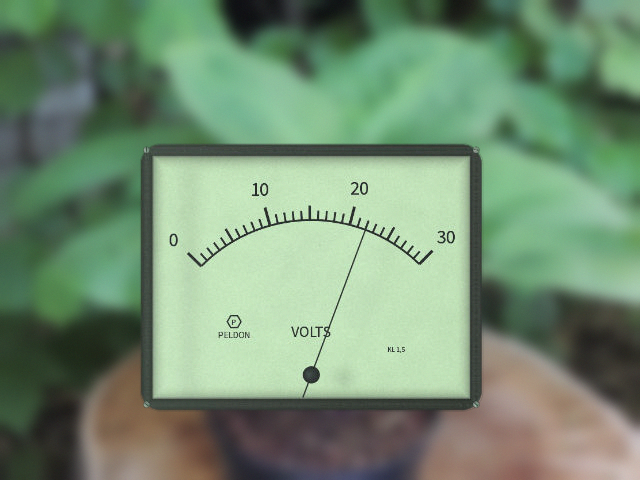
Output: 22V
